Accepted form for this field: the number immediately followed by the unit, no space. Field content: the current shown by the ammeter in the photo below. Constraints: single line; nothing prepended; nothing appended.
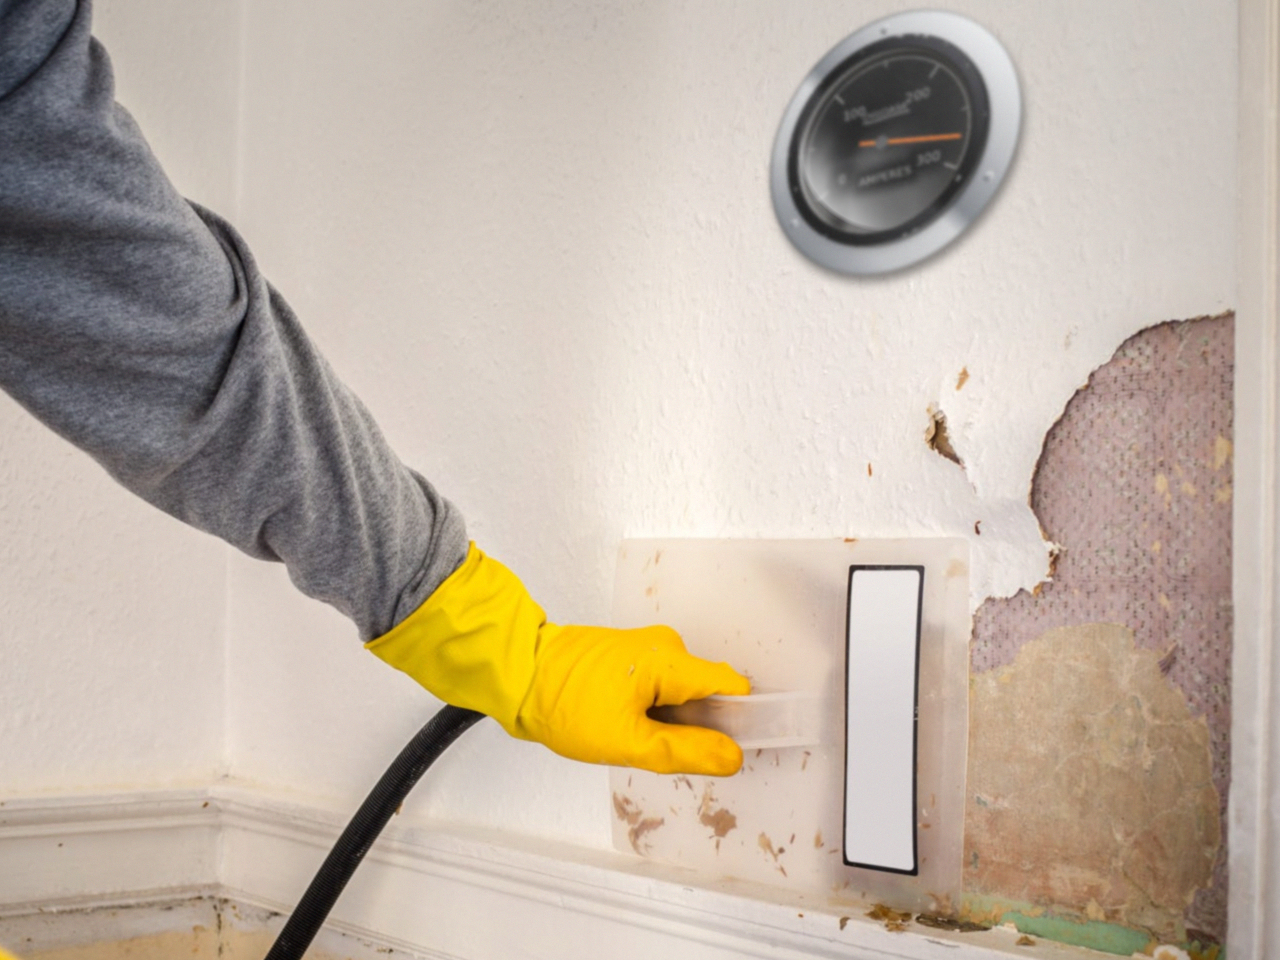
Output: 275A
